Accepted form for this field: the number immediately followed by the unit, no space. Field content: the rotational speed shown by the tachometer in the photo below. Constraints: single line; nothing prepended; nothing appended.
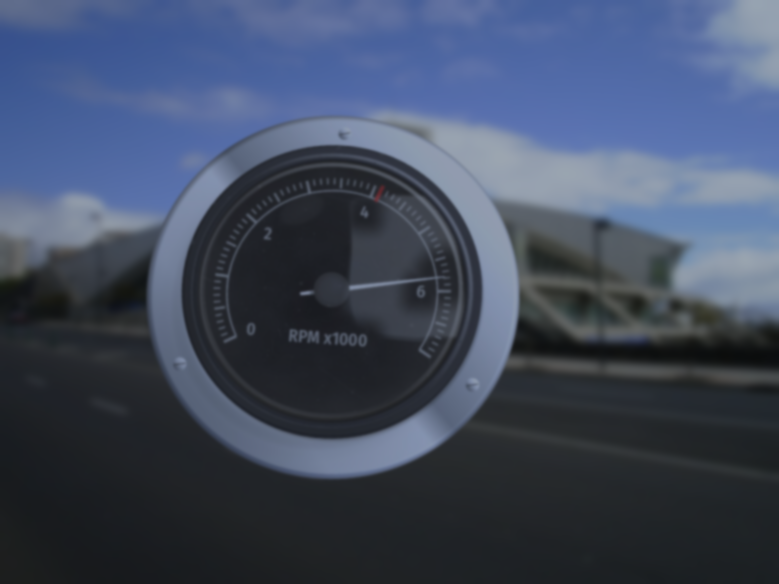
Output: 5800rpm
